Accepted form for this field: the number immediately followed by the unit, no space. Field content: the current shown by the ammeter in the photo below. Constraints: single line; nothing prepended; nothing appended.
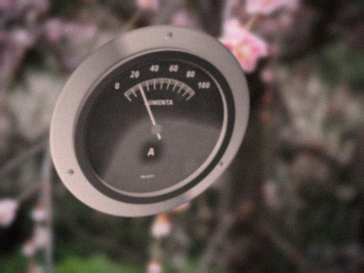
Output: 20A
